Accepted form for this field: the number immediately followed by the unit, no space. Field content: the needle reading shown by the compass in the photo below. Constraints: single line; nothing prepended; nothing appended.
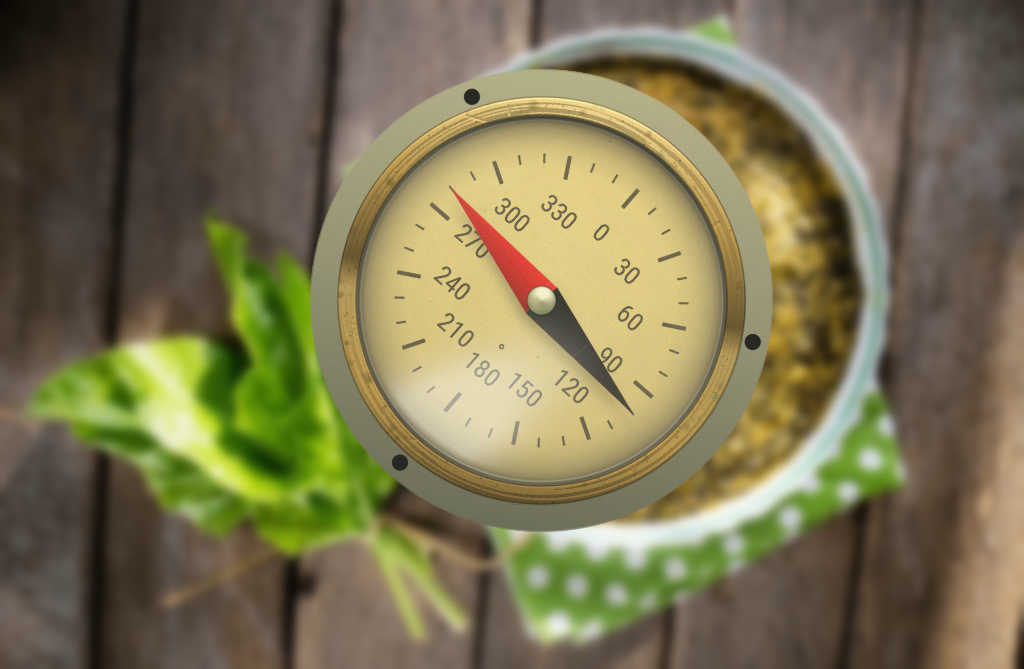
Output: 280°
